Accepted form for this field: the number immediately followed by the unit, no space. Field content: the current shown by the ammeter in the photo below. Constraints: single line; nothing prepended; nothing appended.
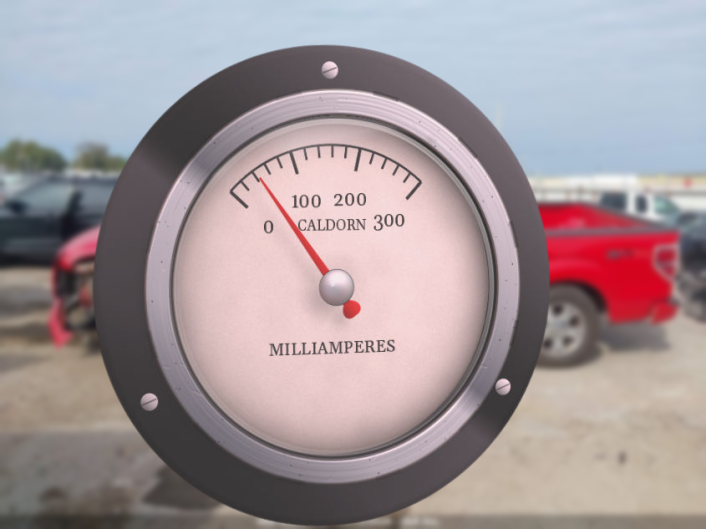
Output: 40mA
